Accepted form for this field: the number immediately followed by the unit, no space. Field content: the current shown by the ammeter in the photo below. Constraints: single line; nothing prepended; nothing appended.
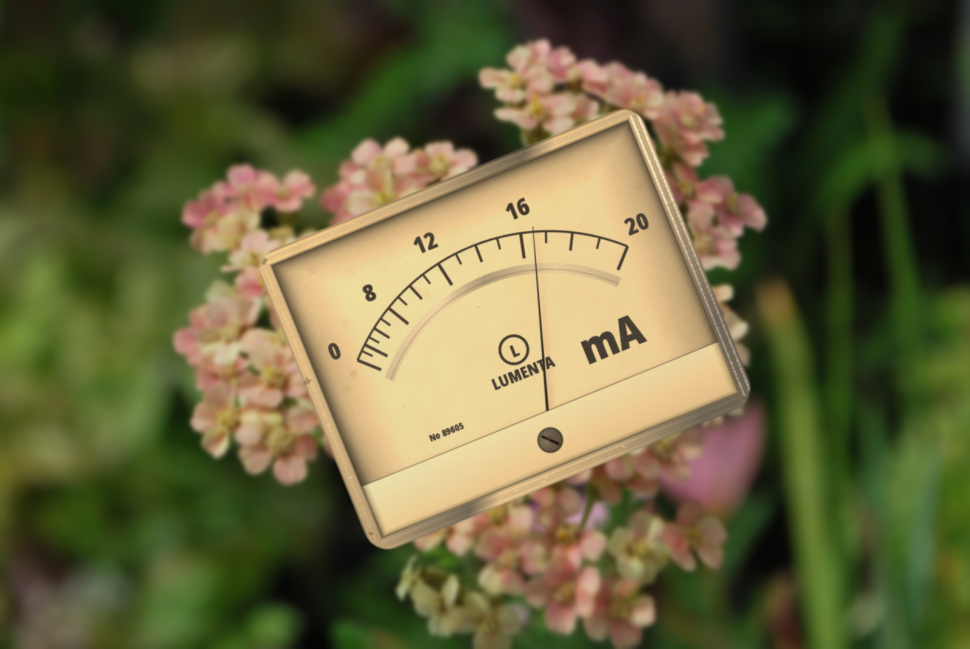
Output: 16.5mA
